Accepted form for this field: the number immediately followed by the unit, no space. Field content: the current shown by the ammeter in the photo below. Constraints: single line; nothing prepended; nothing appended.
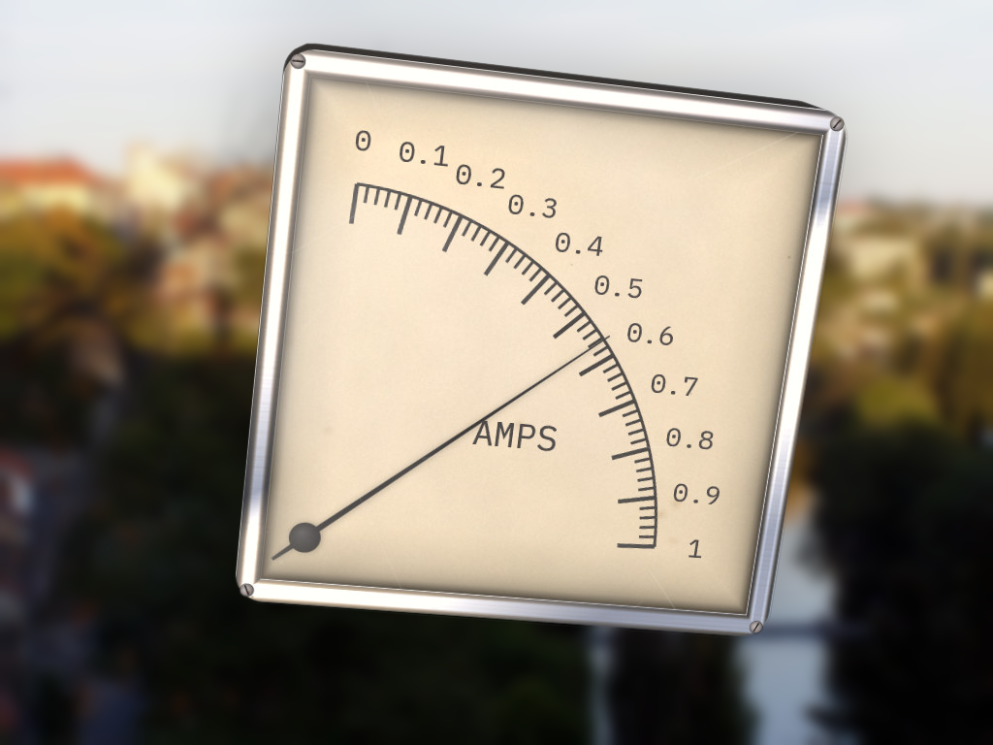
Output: 0.56A
